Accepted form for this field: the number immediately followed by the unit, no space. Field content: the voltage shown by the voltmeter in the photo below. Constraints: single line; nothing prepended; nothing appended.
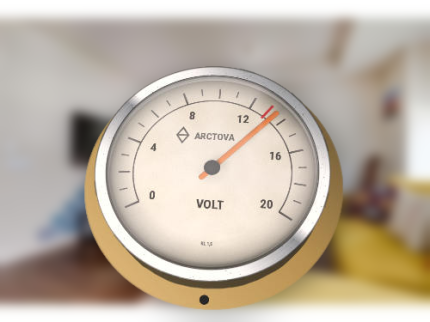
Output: 13.5V
